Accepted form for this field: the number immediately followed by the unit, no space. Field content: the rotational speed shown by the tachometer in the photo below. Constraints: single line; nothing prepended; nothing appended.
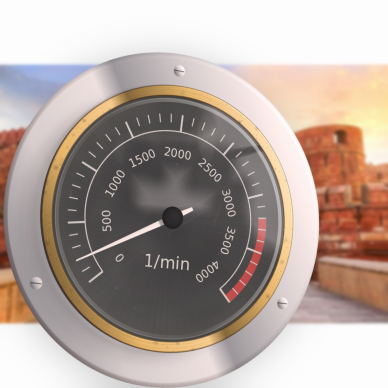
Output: 200rpm
